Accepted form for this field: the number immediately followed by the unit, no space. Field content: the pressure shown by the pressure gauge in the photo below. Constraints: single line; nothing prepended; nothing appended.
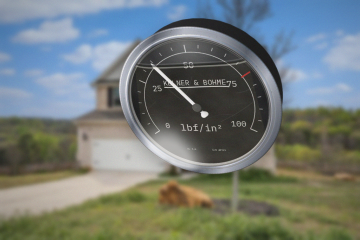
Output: 35psi
